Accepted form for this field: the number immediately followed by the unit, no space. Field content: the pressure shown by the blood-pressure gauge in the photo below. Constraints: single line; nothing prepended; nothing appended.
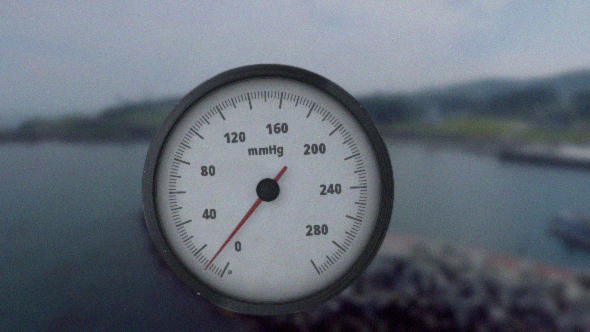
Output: 10mmHg
